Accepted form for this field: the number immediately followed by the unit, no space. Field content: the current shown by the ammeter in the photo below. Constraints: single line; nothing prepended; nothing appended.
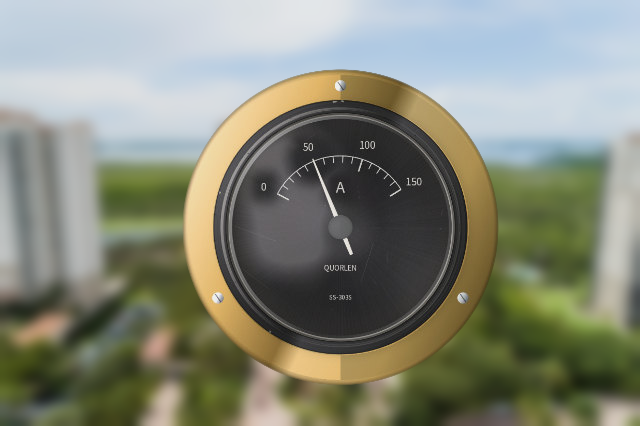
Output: 50A
